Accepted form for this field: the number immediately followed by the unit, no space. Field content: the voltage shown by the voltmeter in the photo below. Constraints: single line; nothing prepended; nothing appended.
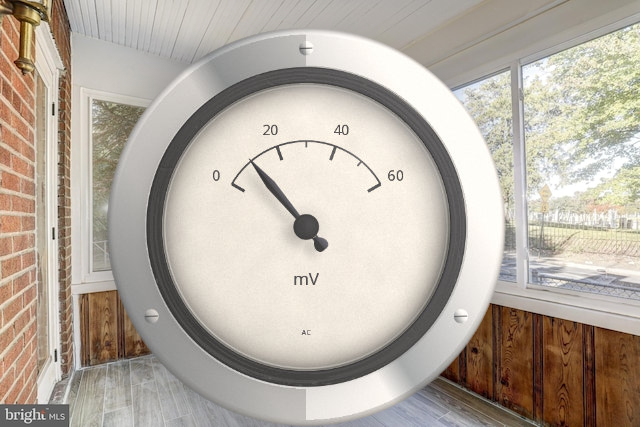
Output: 10mV
